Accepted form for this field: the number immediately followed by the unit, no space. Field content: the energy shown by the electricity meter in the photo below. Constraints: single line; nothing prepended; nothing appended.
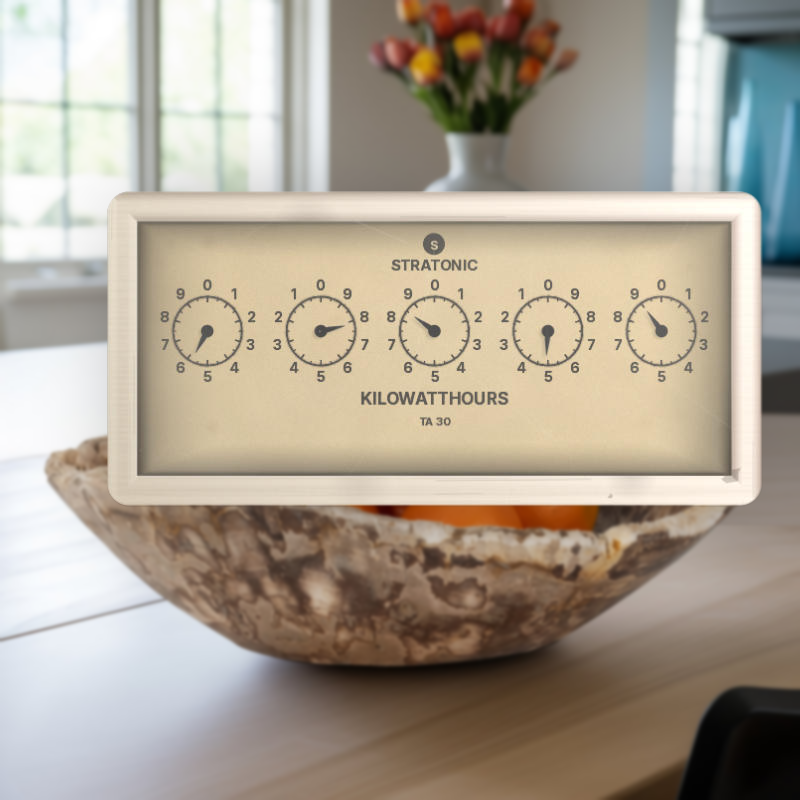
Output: 57849kWh
